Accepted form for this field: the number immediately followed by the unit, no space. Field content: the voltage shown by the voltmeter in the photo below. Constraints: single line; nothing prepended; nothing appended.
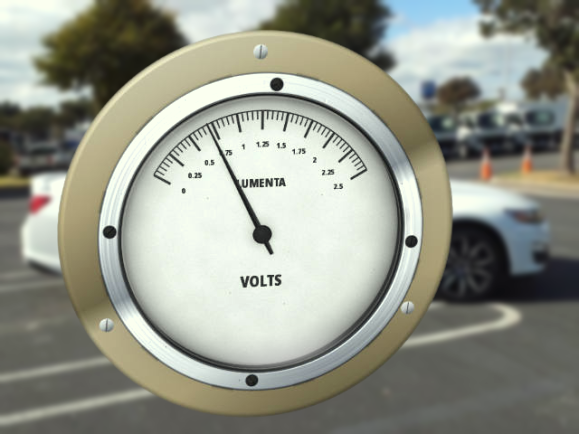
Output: 0.7V
